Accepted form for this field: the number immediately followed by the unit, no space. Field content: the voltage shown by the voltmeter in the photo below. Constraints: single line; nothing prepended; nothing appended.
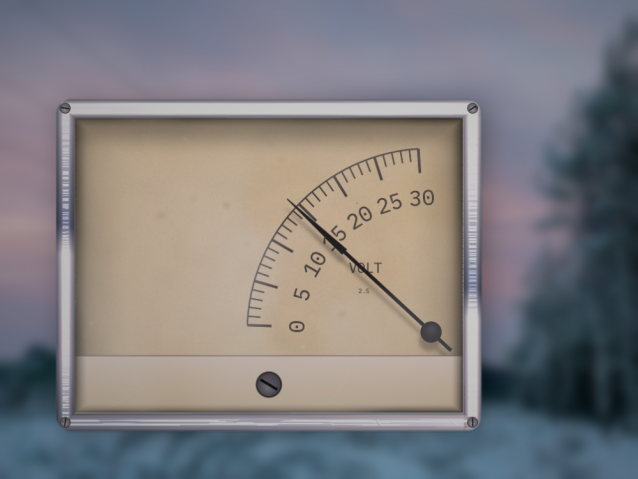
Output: 14.5V
